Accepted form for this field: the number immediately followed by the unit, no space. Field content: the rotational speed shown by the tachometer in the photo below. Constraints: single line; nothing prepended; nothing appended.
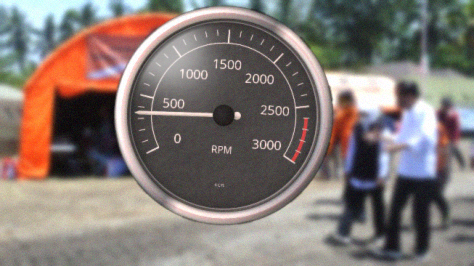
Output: 350rpm
